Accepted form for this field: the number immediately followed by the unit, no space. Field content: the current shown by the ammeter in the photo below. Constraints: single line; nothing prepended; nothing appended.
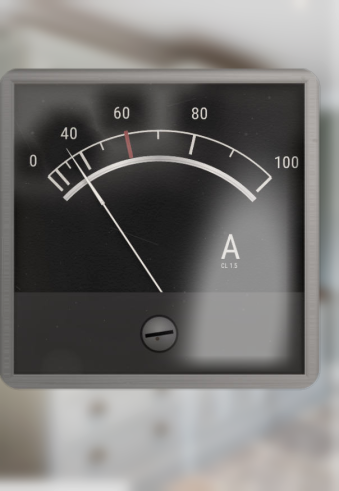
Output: 35A
